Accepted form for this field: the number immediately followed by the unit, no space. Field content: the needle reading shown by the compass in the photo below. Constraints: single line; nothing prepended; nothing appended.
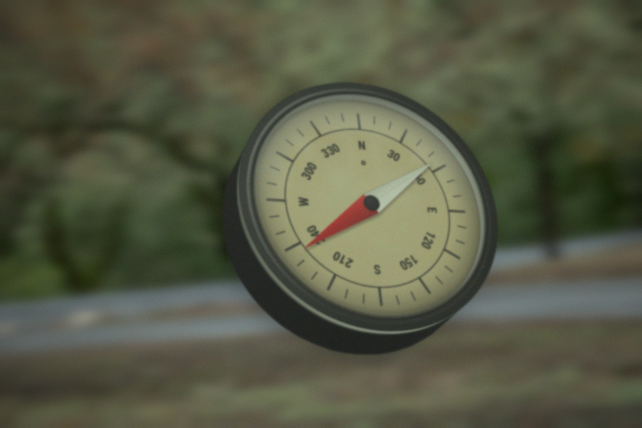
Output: 235°
